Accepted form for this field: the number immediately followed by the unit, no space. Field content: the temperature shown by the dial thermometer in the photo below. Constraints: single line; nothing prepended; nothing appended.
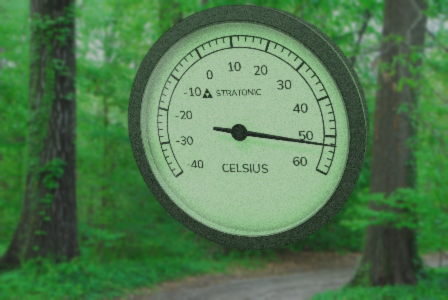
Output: 52°C
